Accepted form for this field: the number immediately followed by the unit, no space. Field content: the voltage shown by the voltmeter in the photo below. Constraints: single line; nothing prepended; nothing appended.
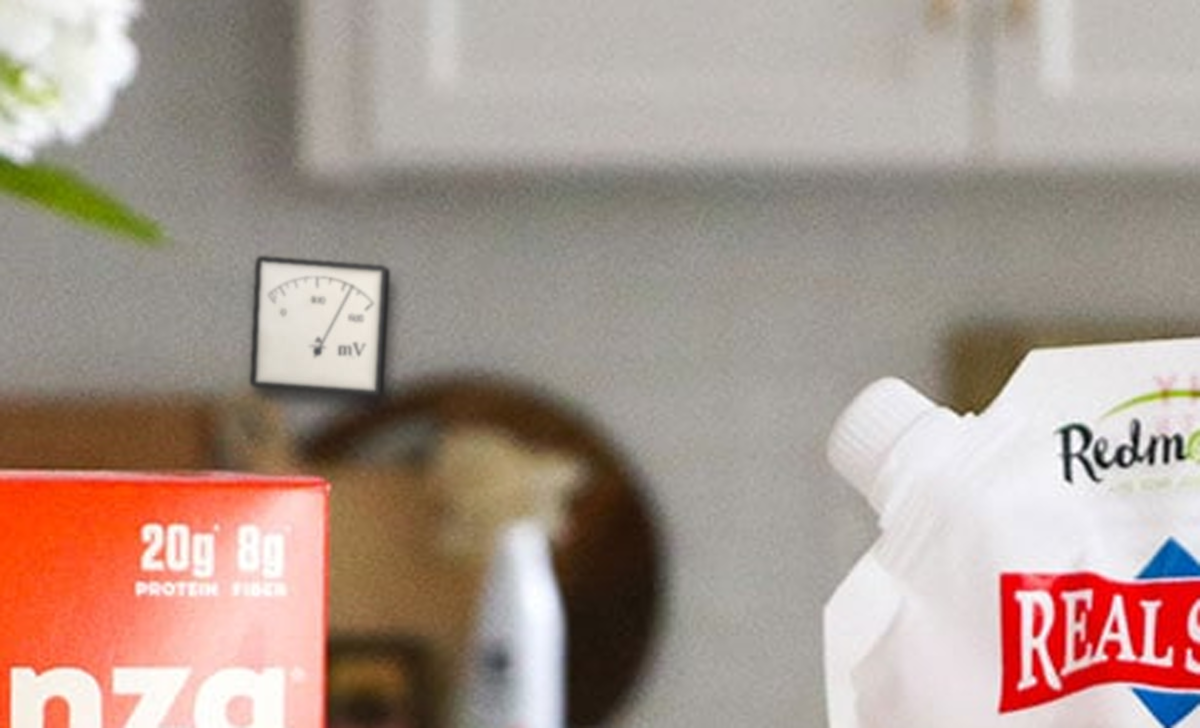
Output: 525mV
